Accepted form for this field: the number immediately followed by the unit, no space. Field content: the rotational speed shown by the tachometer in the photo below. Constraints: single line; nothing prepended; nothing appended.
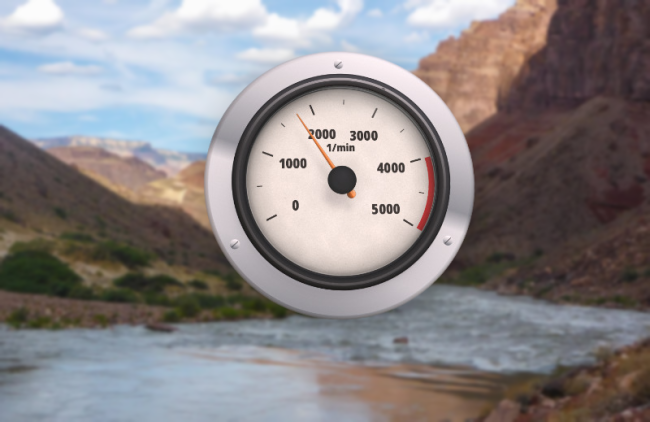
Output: 1750rpm
